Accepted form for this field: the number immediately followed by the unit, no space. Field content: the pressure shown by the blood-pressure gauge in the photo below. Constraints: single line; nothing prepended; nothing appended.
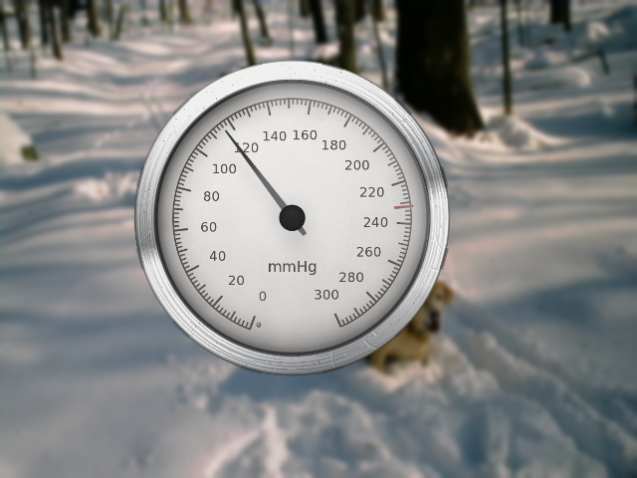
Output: 116mmHg
